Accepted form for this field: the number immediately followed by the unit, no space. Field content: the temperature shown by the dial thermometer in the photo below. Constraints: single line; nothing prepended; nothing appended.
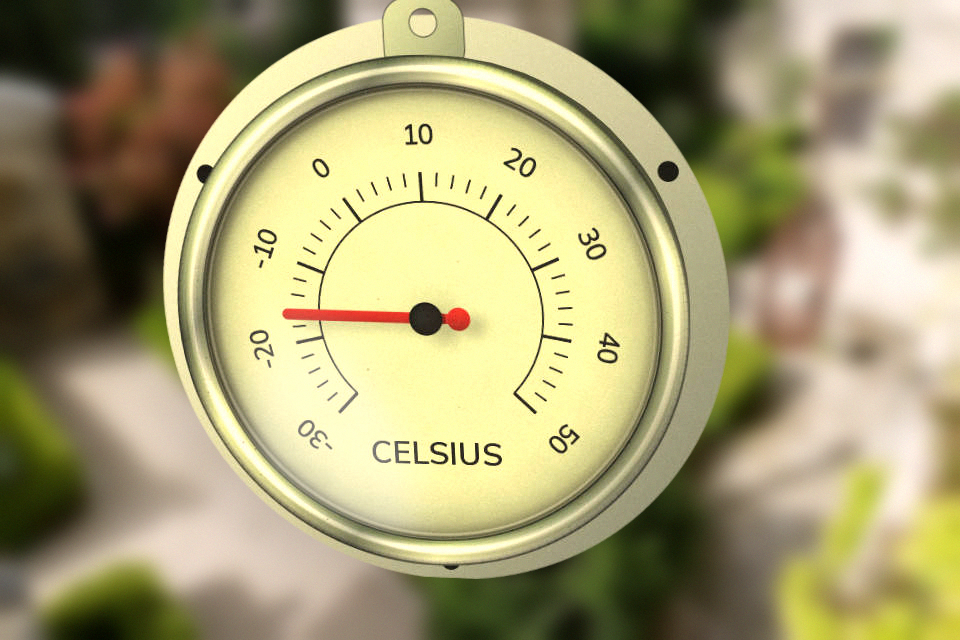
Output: -16°C
